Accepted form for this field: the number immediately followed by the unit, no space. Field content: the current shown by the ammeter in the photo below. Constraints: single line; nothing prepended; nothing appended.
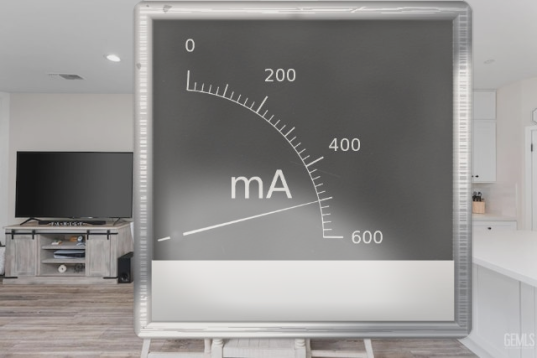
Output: 500mA
